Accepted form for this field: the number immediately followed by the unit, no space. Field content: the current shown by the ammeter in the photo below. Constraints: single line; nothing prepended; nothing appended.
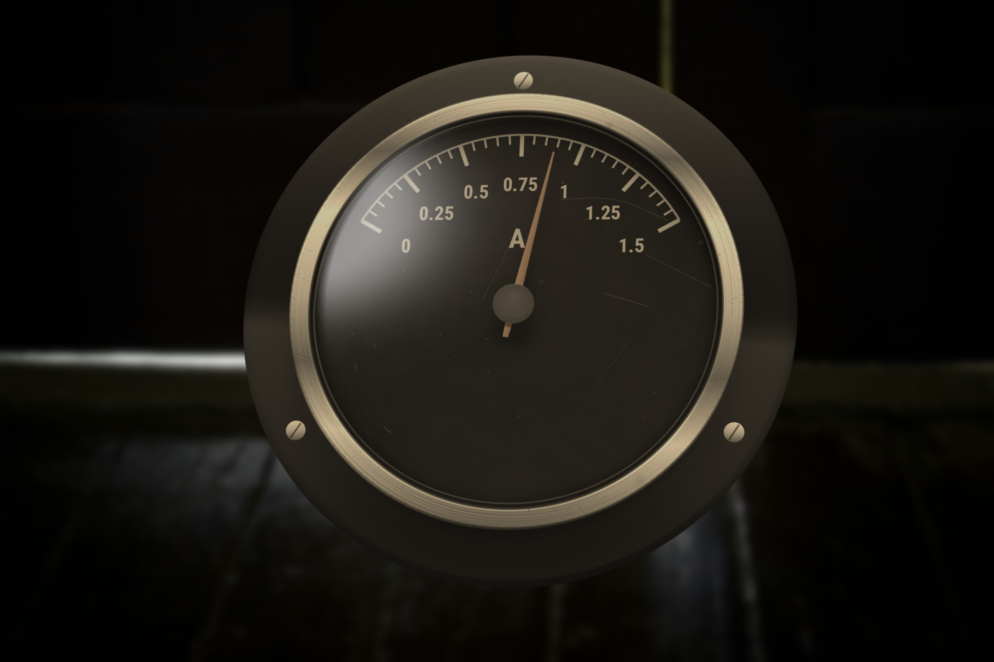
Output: 0.9A
